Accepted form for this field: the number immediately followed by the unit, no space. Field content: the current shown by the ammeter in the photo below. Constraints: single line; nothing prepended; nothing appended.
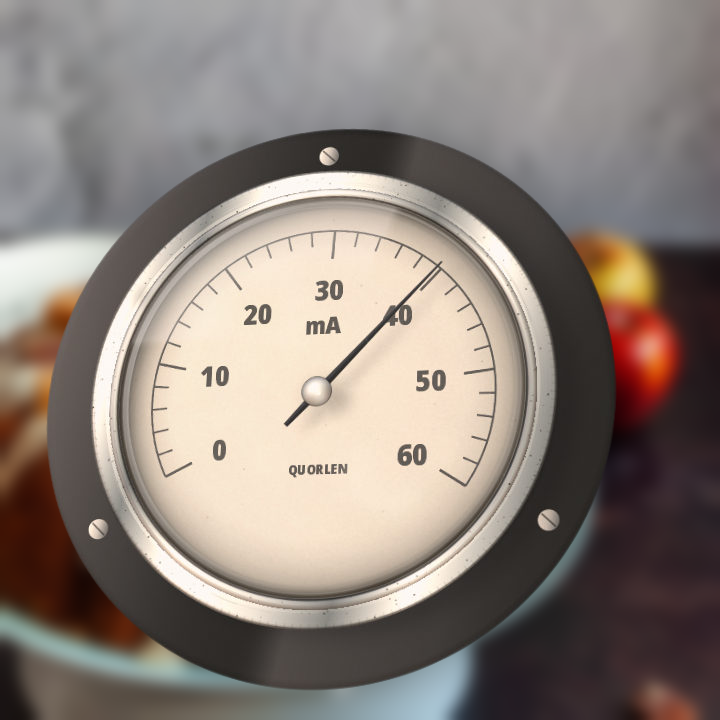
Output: 40mA
